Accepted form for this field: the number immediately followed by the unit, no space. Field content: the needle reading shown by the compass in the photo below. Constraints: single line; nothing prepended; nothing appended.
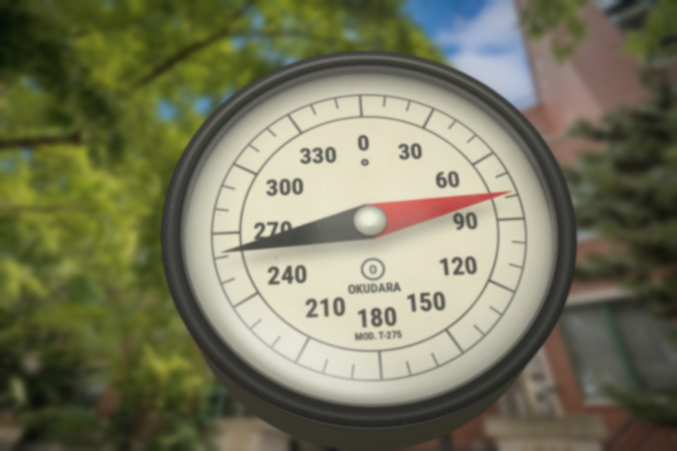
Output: 80°
